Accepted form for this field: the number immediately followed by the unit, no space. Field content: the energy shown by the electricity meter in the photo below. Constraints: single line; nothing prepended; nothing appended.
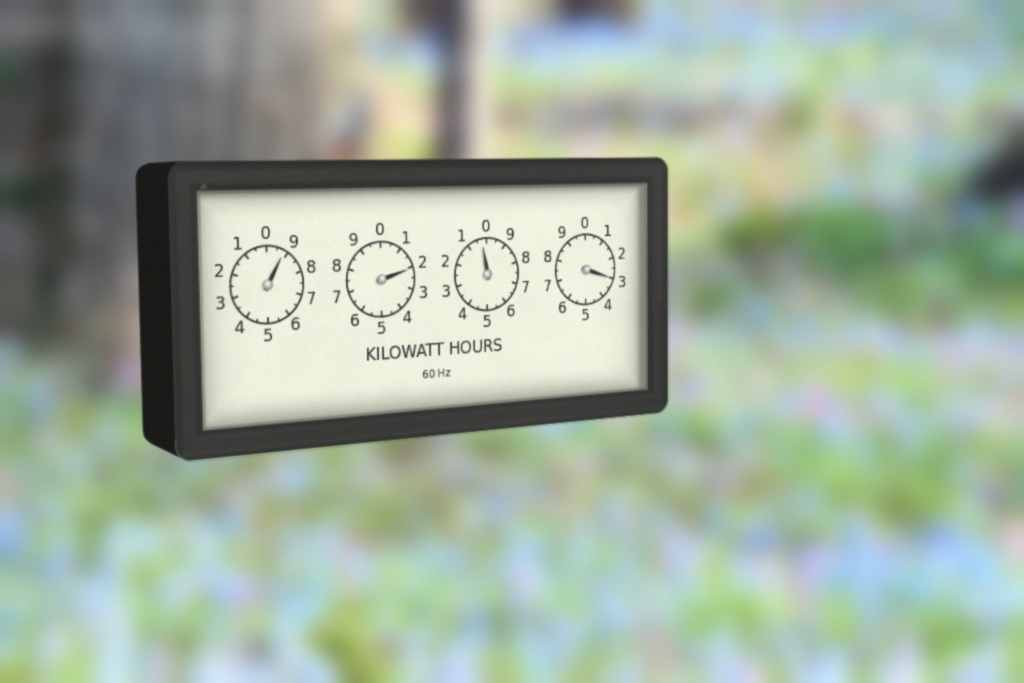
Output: 9203kWh
